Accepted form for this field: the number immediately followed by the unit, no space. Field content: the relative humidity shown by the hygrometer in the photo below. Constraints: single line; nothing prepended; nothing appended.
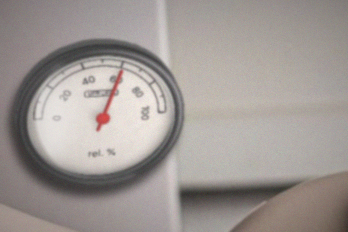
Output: 60%
